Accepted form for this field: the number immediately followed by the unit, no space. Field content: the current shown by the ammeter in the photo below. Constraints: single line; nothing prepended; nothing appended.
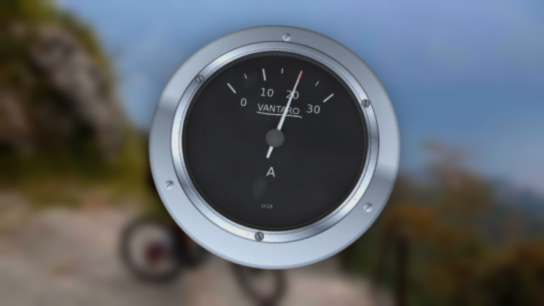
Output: 20A
